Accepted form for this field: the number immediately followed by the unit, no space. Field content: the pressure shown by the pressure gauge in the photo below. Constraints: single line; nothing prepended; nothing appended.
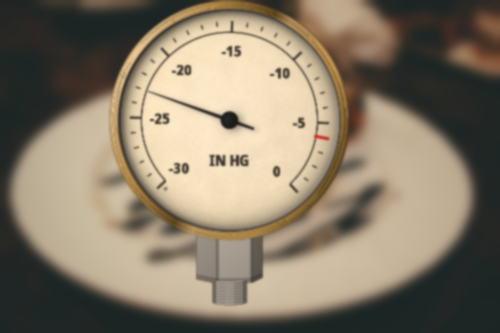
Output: -23inHg
